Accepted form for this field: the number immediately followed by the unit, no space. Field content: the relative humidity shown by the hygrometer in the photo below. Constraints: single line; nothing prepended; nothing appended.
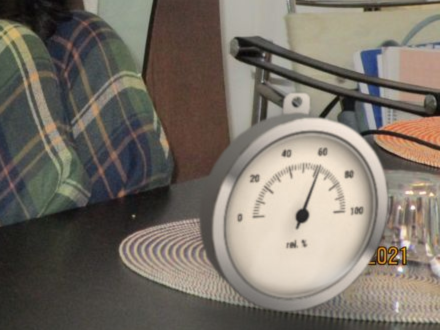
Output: 60%
